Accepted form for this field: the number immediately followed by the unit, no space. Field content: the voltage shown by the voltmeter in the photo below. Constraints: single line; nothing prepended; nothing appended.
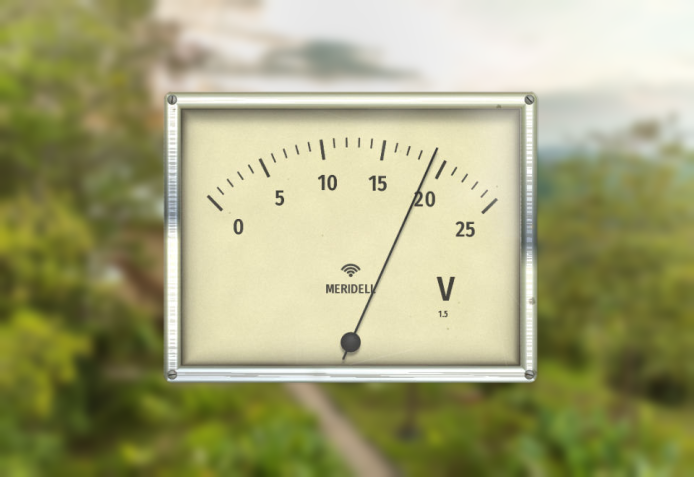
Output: 19V
